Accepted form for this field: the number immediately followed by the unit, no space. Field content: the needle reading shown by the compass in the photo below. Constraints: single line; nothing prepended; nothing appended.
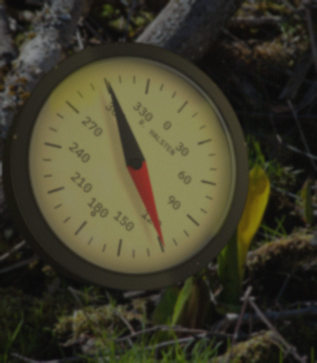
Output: 120°
